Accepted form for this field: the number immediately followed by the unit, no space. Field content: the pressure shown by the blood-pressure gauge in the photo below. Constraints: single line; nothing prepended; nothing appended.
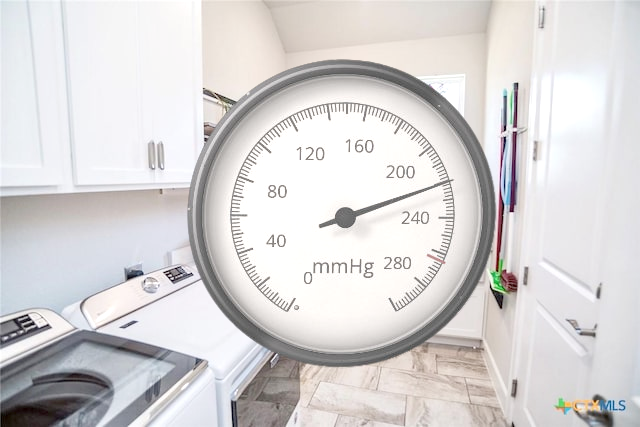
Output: 220mmHg
